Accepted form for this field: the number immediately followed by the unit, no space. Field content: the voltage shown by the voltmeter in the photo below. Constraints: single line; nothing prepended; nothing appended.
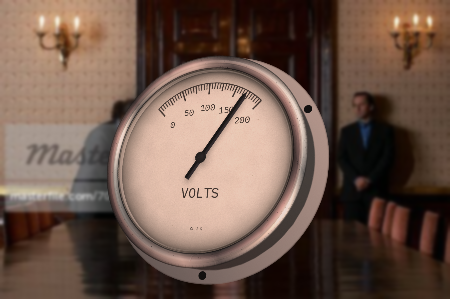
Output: 175V
